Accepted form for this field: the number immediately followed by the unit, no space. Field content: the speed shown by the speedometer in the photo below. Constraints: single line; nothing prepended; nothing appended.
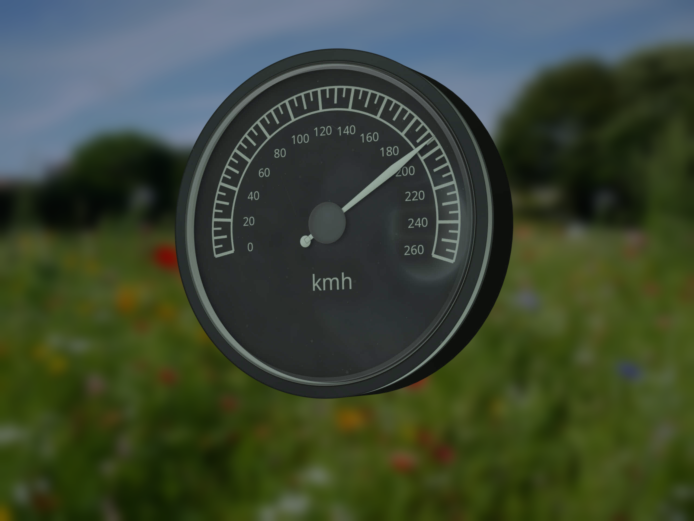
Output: 195km/h
